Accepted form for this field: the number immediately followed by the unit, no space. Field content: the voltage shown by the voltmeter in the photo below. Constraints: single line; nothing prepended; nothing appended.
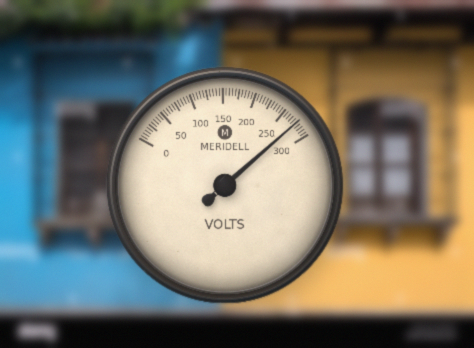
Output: 275V
